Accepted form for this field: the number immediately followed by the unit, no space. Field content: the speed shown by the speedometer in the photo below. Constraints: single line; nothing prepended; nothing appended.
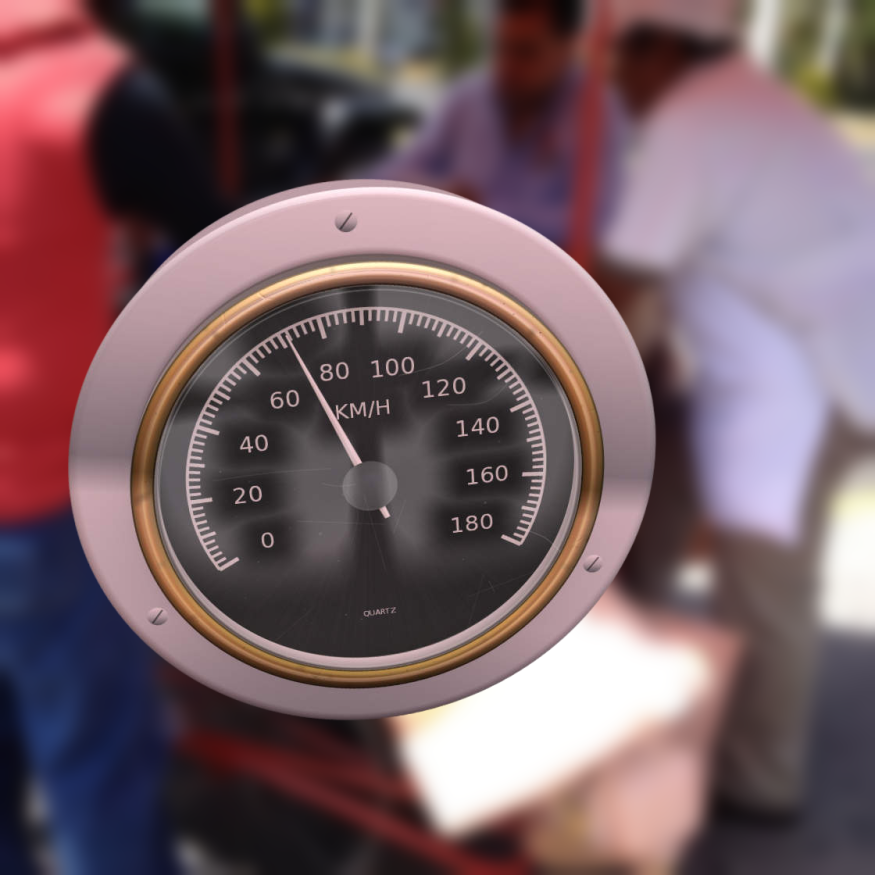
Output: 72km/h
